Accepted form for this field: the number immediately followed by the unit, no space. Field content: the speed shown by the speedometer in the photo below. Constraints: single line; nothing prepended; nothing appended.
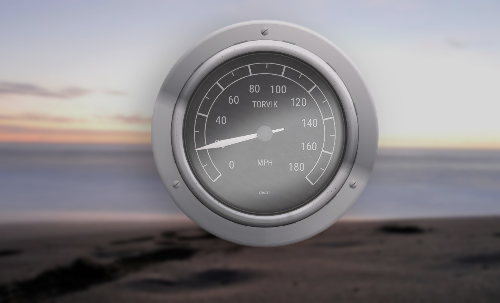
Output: 20mph
